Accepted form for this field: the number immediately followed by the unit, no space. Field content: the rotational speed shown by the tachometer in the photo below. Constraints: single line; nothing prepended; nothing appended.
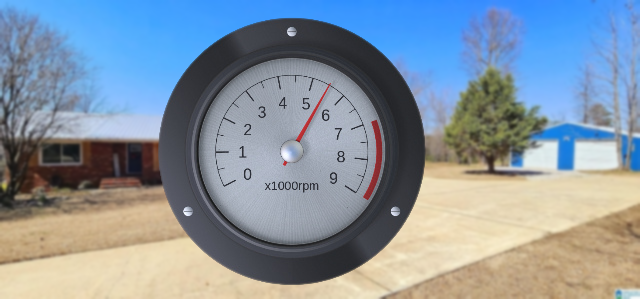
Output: 5500rpm
